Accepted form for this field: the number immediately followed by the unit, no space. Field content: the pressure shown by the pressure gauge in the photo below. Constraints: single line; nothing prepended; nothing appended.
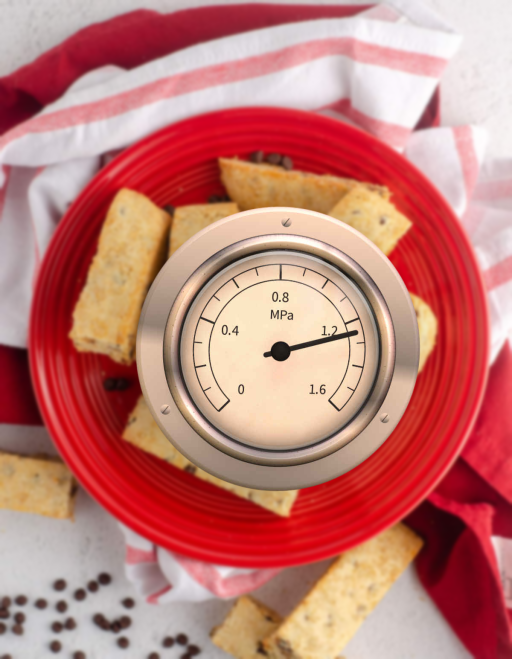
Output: 1.25MPa
